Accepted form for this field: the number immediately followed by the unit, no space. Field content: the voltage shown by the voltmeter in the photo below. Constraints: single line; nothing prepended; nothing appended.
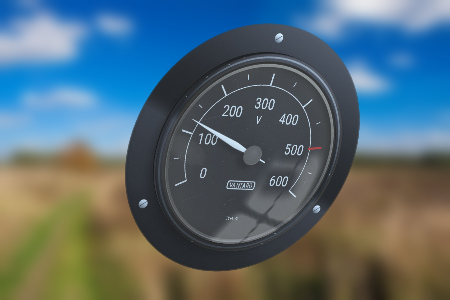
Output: 125V
